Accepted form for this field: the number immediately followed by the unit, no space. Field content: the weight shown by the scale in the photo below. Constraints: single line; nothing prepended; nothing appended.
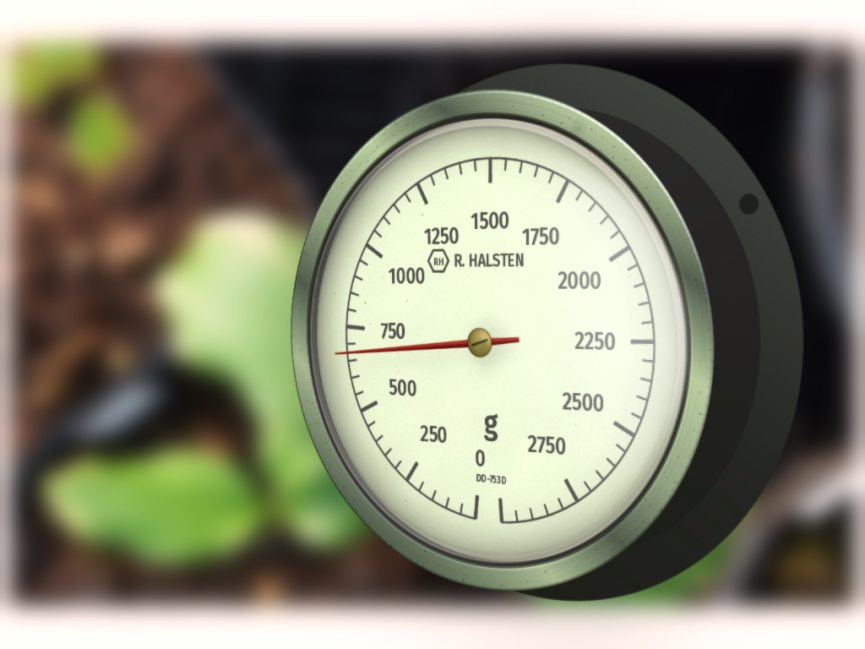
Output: 675g
